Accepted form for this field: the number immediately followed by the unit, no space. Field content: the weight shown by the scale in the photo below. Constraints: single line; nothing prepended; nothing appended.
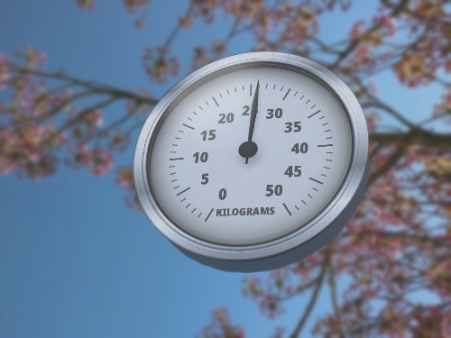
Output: 26kg
